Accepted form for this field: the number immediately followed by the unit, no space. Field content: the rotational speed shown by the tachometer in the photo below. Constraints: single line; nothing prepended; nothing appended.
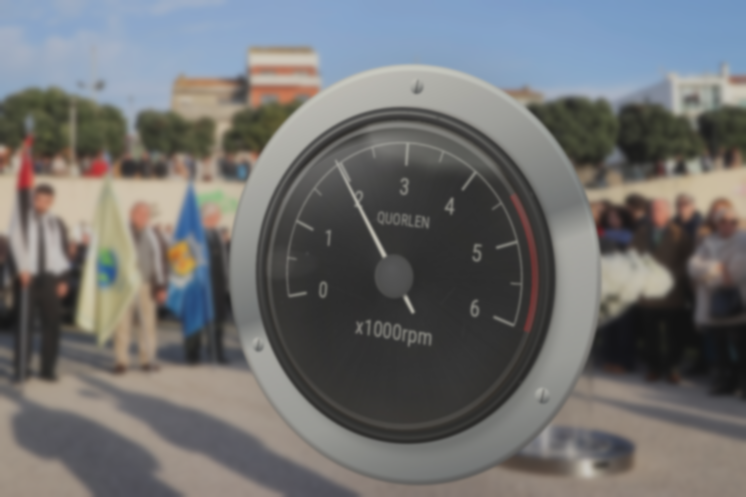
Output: 2000rpm
